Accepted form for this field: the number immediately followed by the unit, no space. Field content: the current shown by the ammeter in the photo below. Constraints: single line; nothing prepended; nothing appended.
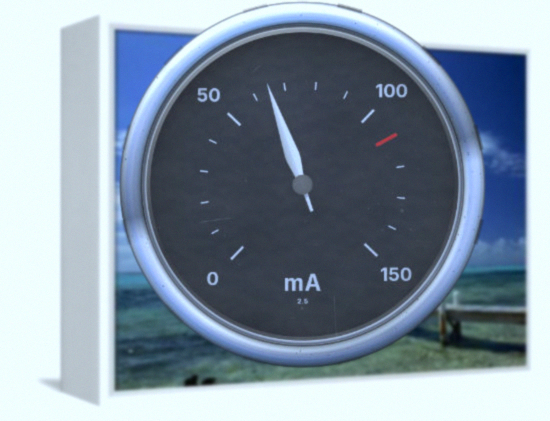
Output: 65mA
